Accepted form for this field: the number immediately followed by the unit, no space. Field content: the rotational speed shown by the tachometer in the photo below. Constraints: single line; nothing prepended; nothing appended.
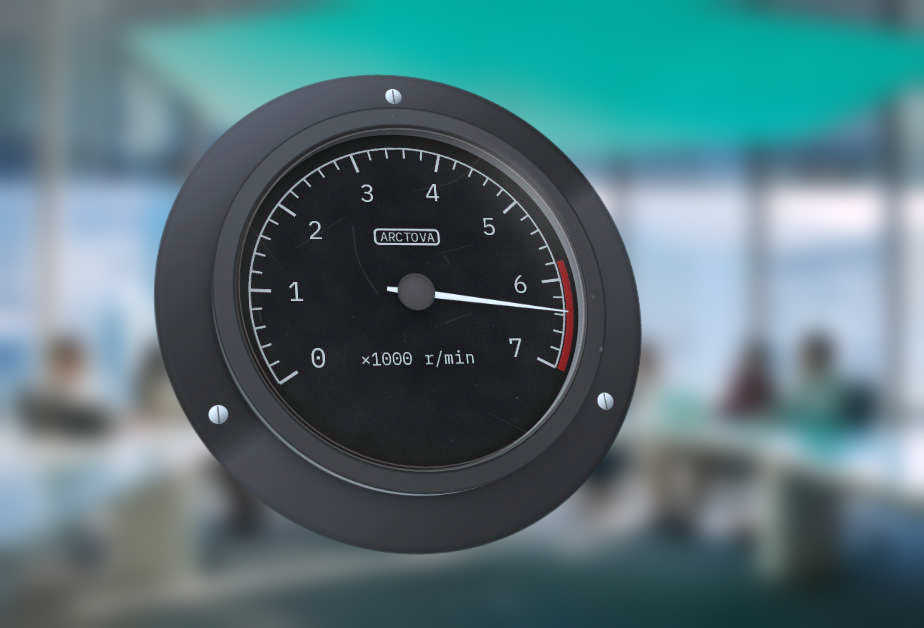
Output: 6400rpm
